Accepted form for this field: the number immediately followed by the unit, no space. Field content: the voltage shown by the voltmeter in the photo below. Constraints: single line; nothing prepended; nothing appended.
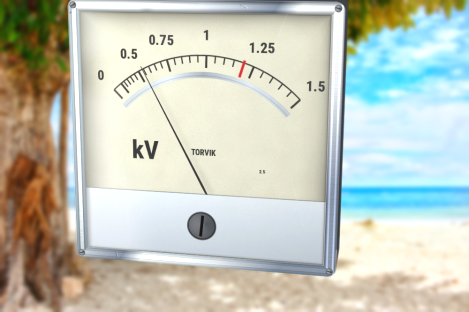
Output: 0.55kV
